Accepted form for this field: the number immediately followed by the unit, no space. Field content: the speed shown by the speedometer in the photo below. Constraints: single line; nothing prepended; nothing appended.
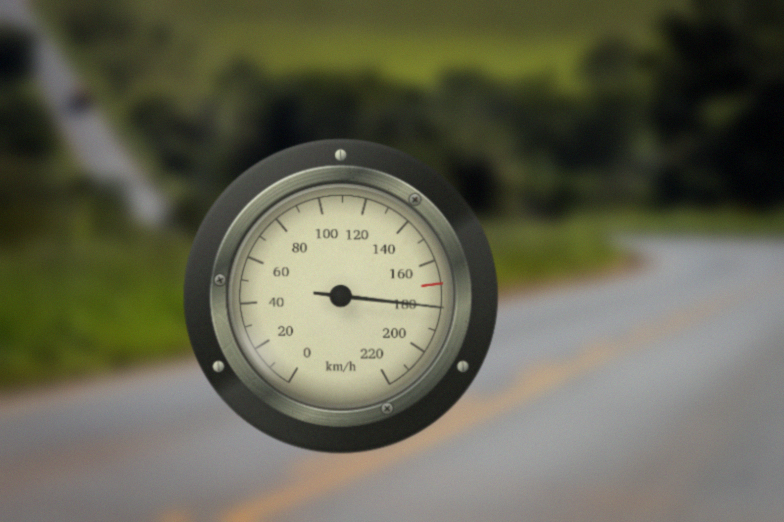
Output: 180km/h
